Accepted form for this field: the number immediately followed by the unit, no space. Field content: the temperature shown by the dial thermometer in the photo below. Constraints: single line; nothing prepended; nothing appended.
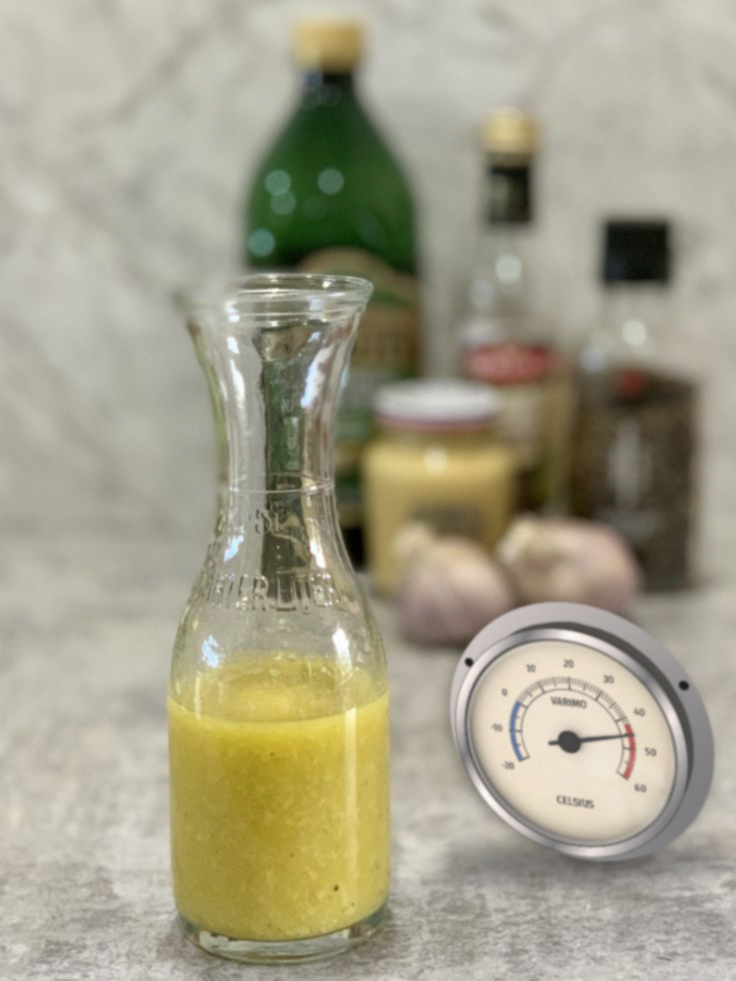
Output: 45°C
